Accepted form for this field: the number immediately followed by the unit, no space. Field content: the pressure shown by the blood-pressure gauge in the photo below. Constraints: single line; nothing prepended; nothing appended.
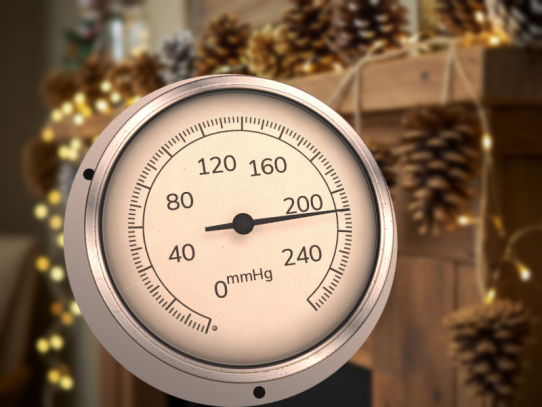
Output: 210mmHg
